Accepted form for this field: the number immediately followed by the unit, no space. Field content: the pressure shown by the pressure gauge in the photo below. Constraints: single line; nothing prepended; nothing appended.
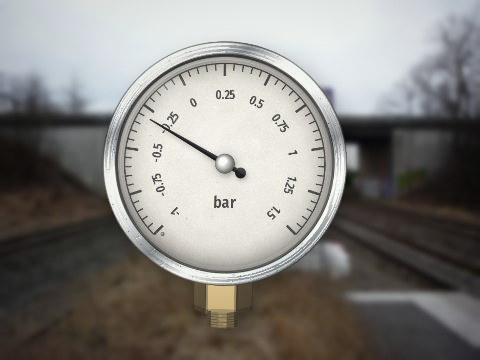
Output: -0.3bar
